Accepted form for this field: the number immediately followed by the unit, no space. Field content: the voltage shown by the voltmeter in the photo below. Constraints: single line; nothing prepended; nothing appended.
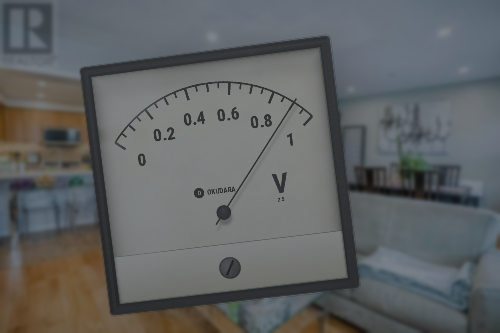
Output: 0.9V
